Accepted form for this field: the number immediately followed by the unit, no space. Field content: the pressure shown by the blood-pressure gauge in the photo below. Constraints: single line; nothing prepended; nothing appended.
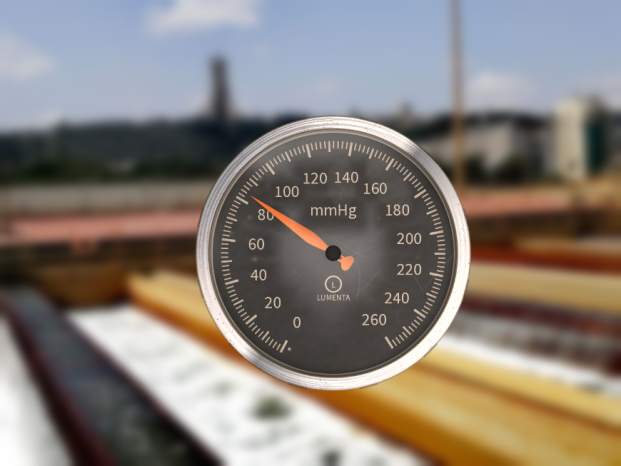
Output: 84mmHg
